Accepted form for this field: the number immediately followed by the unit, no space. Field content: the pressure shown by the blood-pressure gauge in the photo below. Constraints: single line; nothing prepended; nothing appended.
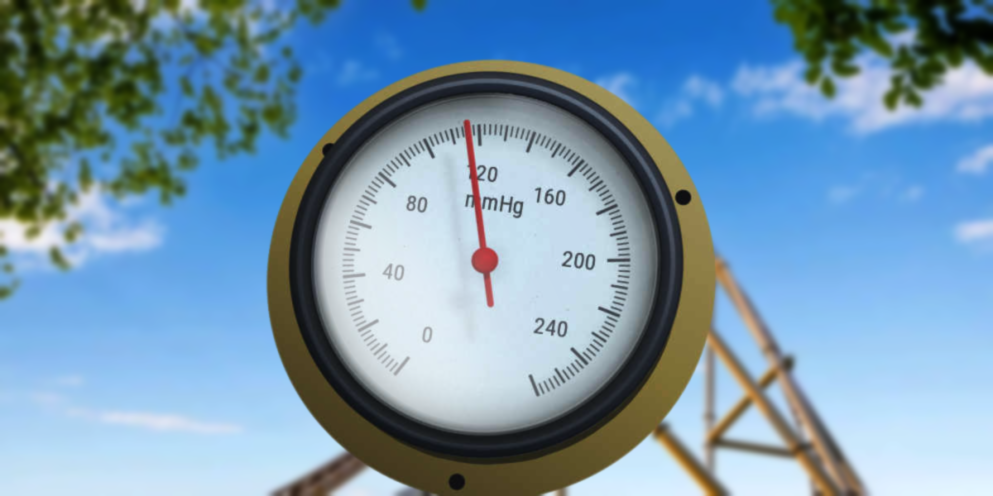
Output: 116mmHg
